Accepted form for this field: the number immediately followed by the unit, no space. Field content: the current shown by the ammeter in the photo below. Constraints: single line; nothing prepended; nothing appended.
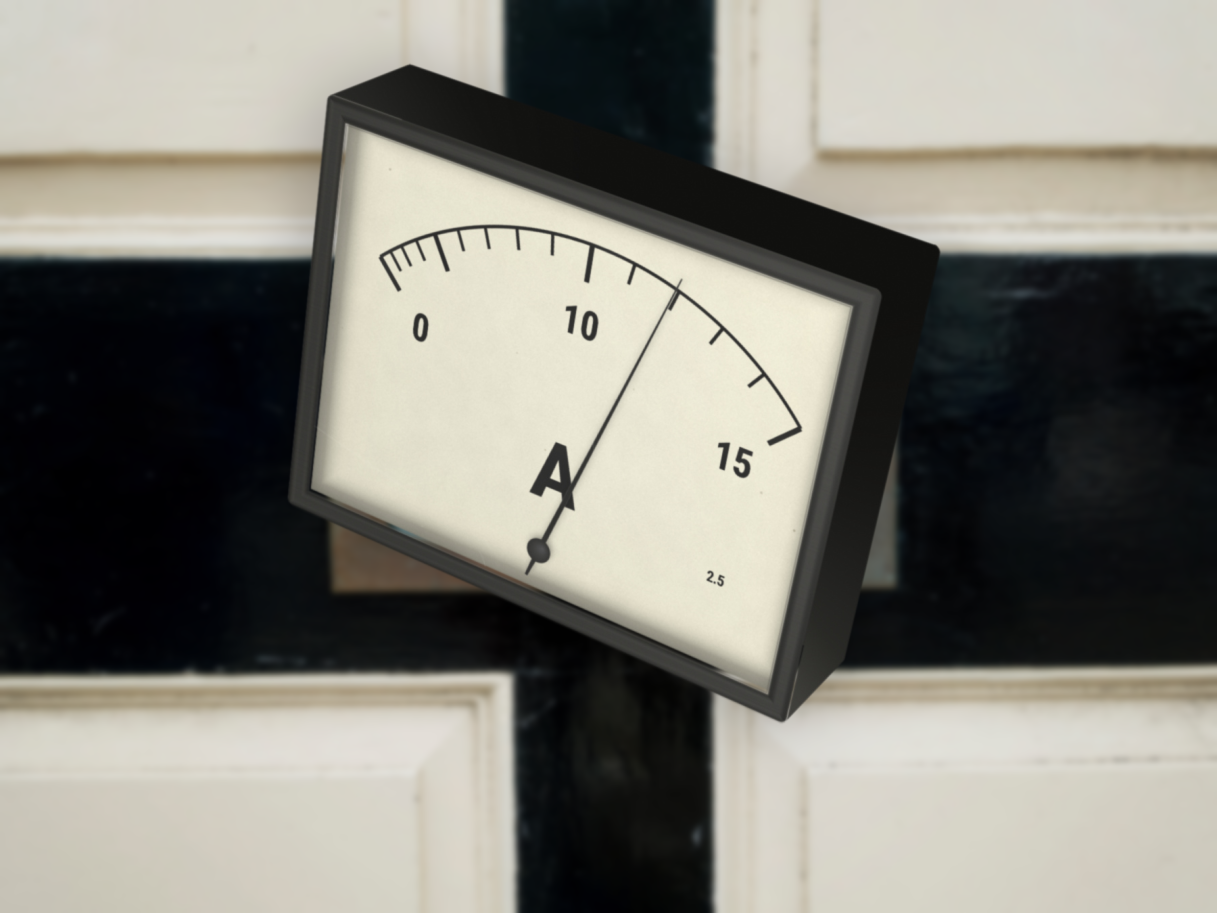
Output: 12A
